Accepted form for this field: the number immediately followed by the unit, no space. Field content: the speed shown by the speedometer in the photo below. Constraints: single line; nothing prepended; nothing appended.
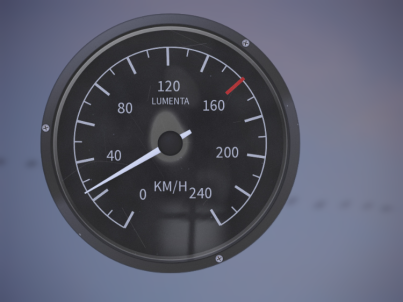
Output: 25km/h
